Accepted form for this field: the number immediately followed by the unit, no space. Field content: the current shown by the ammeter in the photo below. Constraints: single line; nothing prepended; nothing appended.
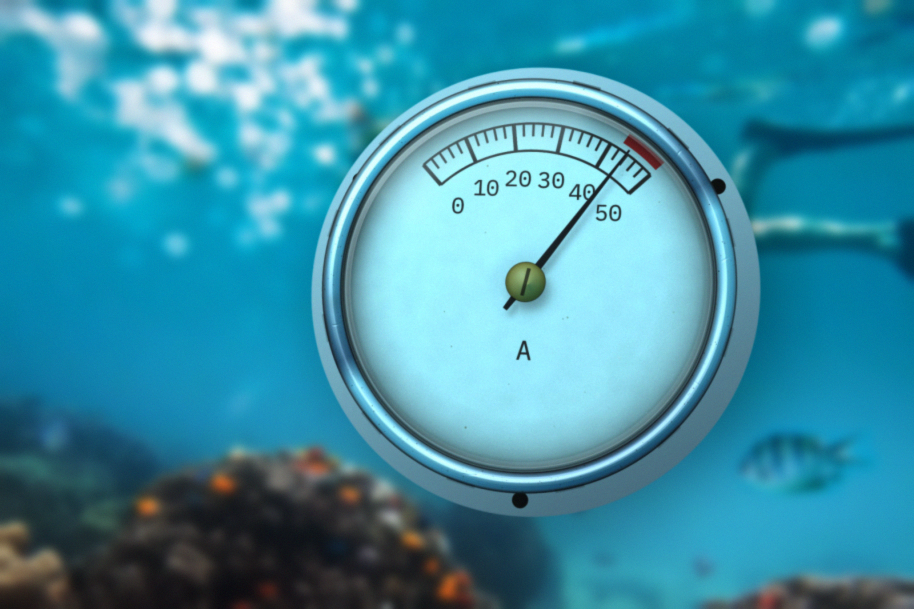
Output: 44A
